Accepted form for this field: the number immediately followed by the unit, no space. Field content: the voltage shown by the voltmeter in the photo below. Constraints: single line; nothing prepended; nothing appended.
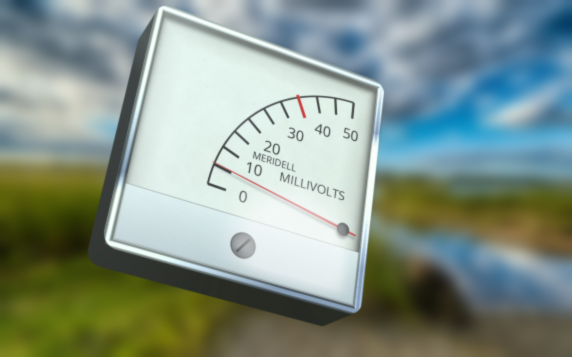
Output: 5mV
